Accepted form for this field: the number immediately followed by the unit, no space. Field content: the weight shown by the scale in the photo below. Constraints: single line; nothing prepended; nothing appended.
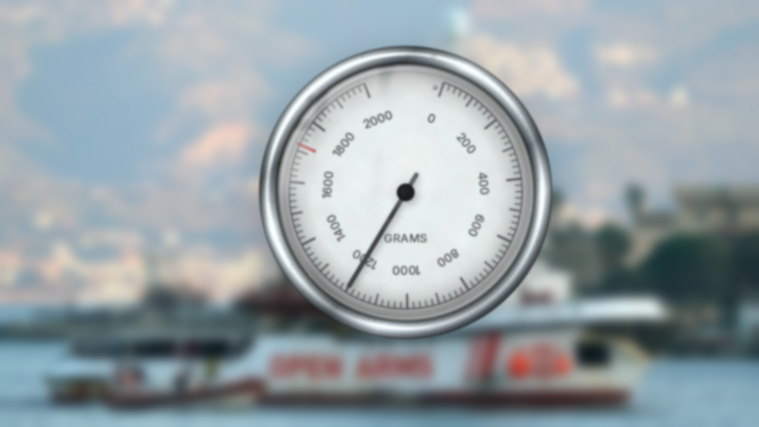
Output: 1200g
